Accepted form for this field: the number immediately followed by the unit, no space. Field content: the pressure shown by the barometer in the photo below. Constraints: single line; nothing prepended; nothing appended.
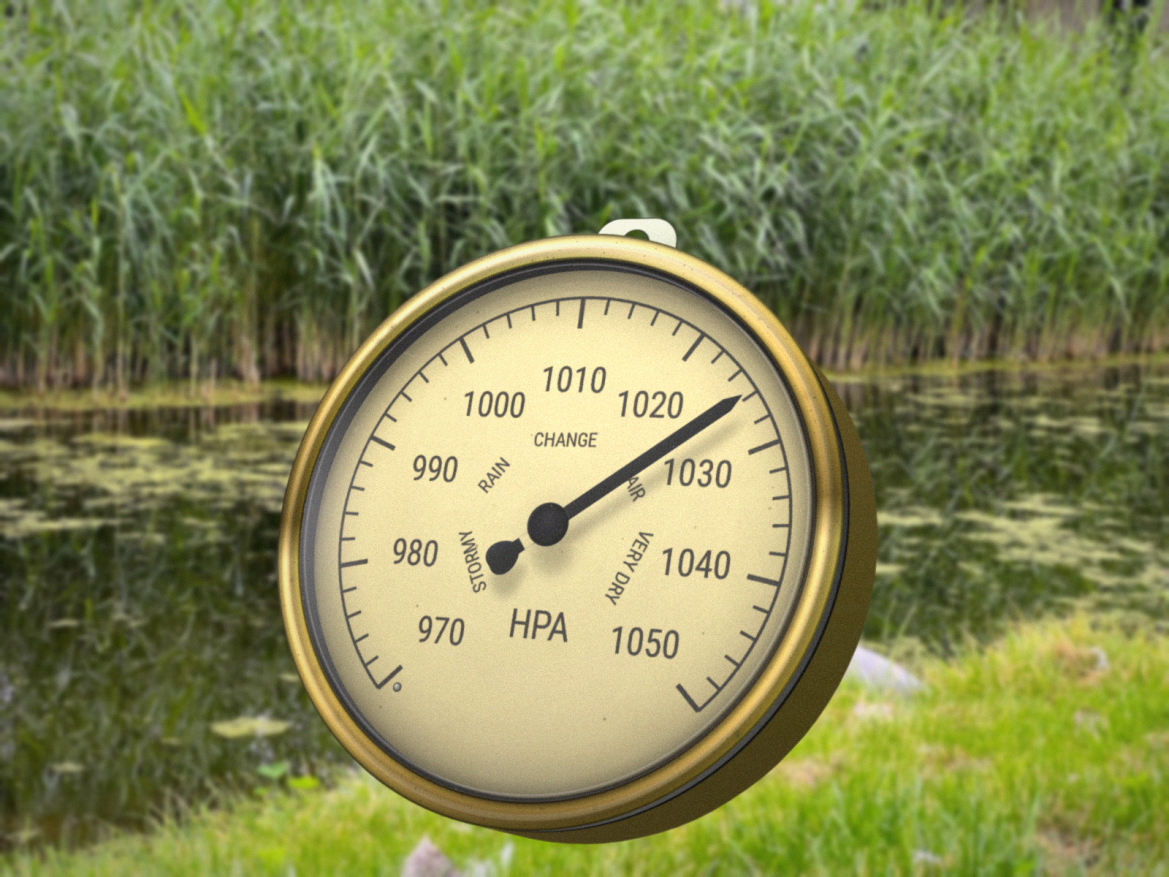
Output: 1026hPa
